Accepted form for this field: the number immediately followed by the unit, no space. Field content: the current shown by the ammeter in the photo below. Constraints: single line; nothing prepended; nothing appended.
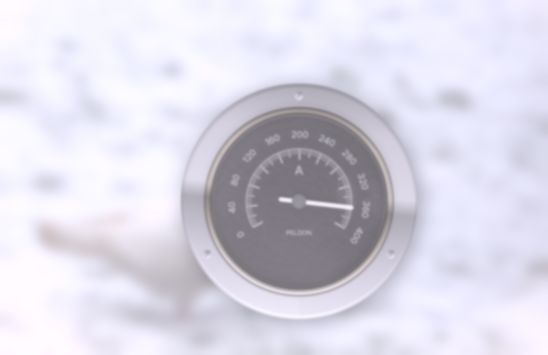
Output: 360A
